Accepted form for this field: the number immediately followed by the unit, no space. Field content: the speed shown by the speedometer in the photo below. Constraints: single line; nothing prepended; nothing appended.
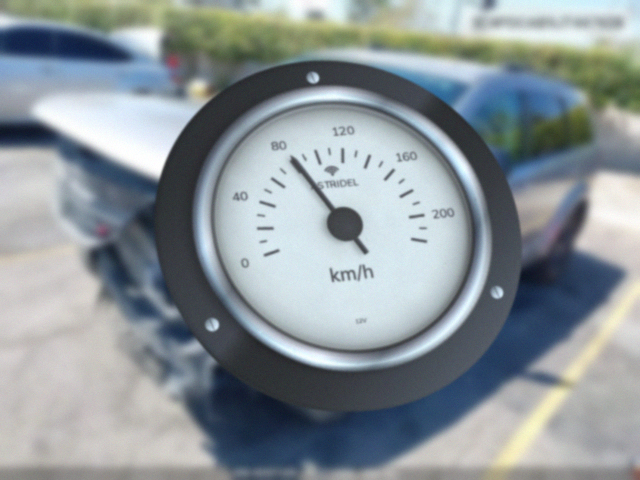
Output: 80km/h
